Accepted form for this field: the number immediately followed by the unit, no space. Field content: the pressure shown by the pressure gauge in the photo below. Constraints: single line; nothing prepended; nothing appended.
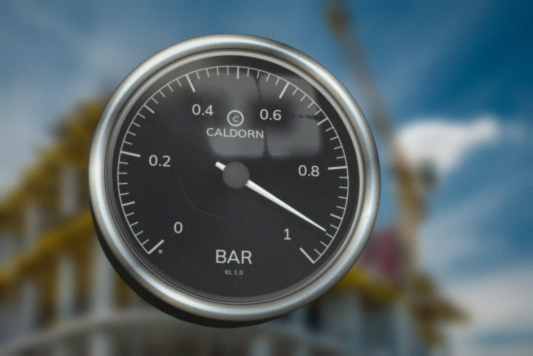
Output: 0.94bar
